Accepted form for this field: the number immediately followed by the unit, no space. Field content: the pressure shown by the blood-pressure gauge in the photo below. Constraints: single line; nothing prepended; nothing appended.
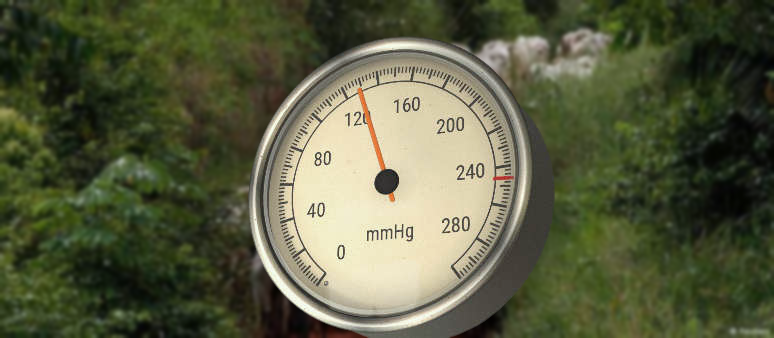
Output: 130mmHg
